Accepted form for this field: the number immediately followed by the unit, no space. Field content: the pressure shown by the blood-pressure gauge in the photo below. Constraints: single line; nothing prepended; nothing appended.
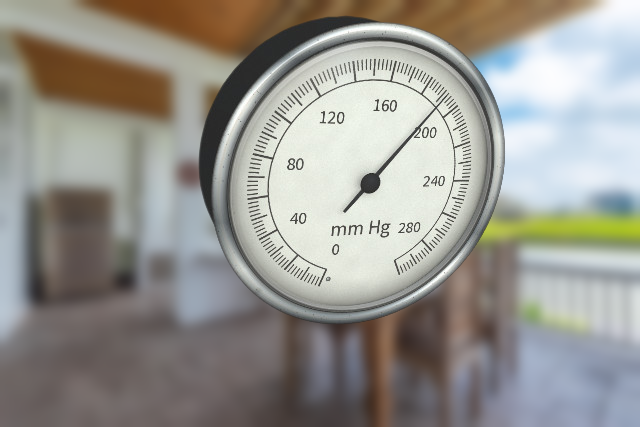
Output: 190mmHg
